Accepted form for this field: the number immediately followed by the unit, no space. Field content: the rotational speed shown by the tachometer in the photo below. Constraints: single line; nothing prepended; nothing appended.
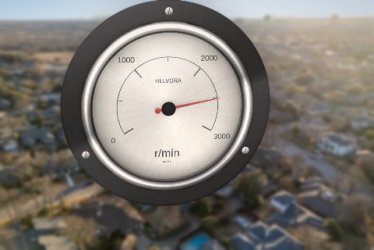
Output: 2500rpm
